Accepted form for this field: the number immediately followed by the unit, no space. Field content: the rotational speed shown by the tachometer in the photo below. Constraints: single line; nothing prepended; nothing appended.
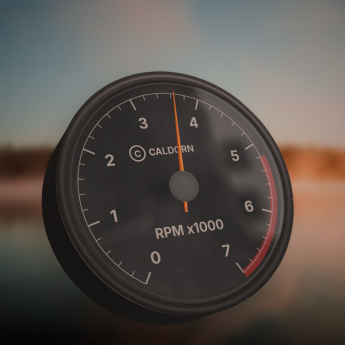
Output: 3600rpm
